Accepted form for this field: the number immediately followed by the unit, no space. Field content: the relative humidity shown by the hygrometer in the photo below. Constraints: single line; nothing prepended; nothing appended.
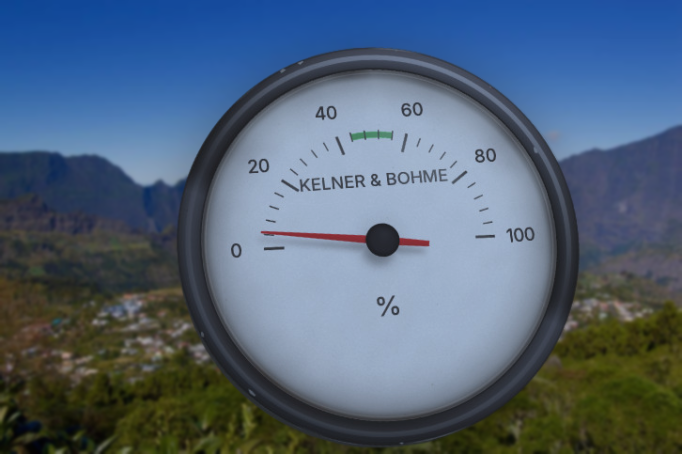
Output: 4%
